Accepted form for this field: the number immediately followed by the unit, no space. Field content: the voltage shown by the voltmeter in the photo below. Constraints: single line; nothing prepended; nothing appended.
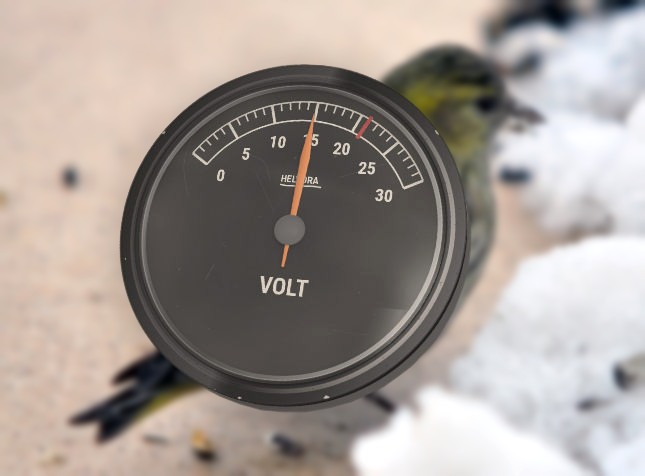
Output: 15V
